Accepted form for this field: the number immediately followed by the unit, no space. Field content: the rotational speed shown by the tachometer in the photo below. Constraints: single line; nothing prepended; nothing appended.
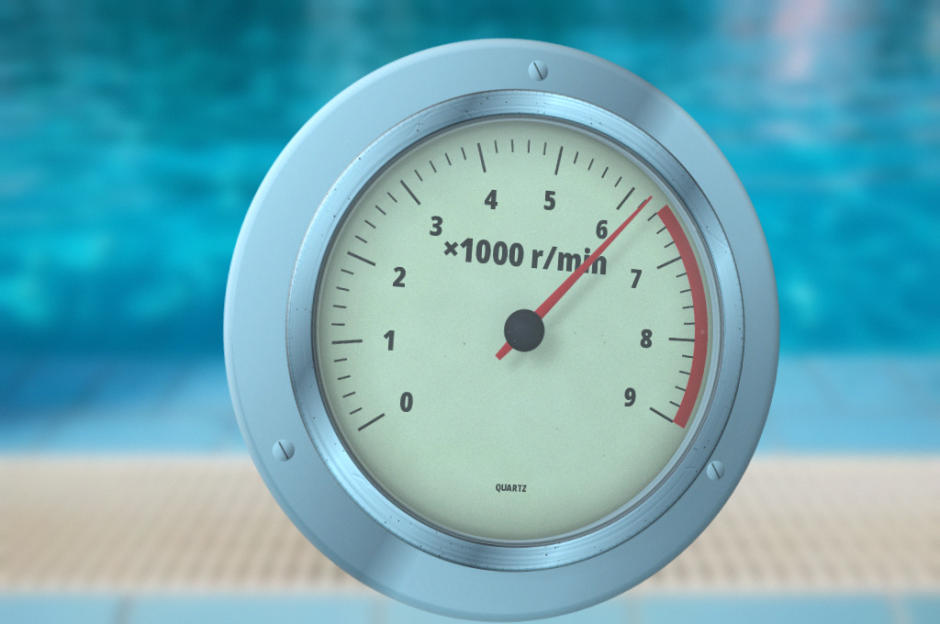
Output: 6200rpm
